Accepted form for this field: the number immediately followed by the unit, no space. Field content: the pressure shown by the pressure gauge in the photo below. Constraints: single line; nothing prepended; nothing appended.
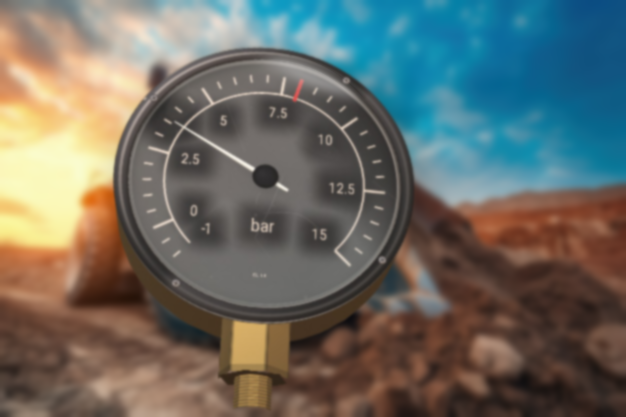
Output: 3.5bar
